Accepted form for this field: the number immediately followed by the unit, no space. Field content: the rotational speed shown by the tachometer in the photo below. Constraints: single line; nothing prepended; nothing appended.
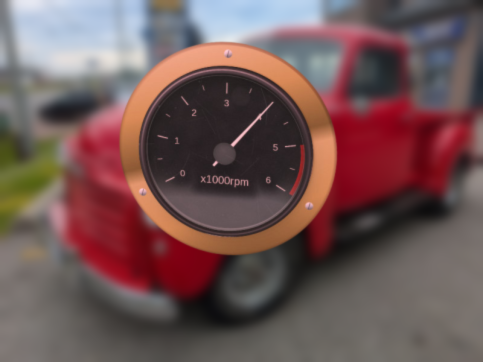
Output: 4000rpm
